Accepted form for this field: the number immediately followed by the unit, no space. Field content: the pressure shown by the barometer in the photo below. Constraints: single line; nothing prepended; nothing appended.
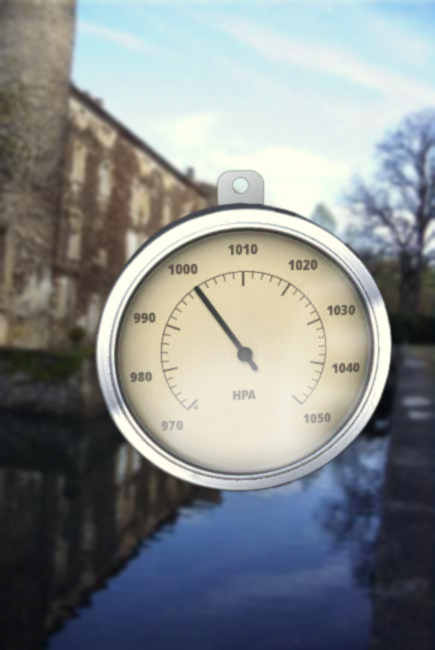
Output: 1000hPa
